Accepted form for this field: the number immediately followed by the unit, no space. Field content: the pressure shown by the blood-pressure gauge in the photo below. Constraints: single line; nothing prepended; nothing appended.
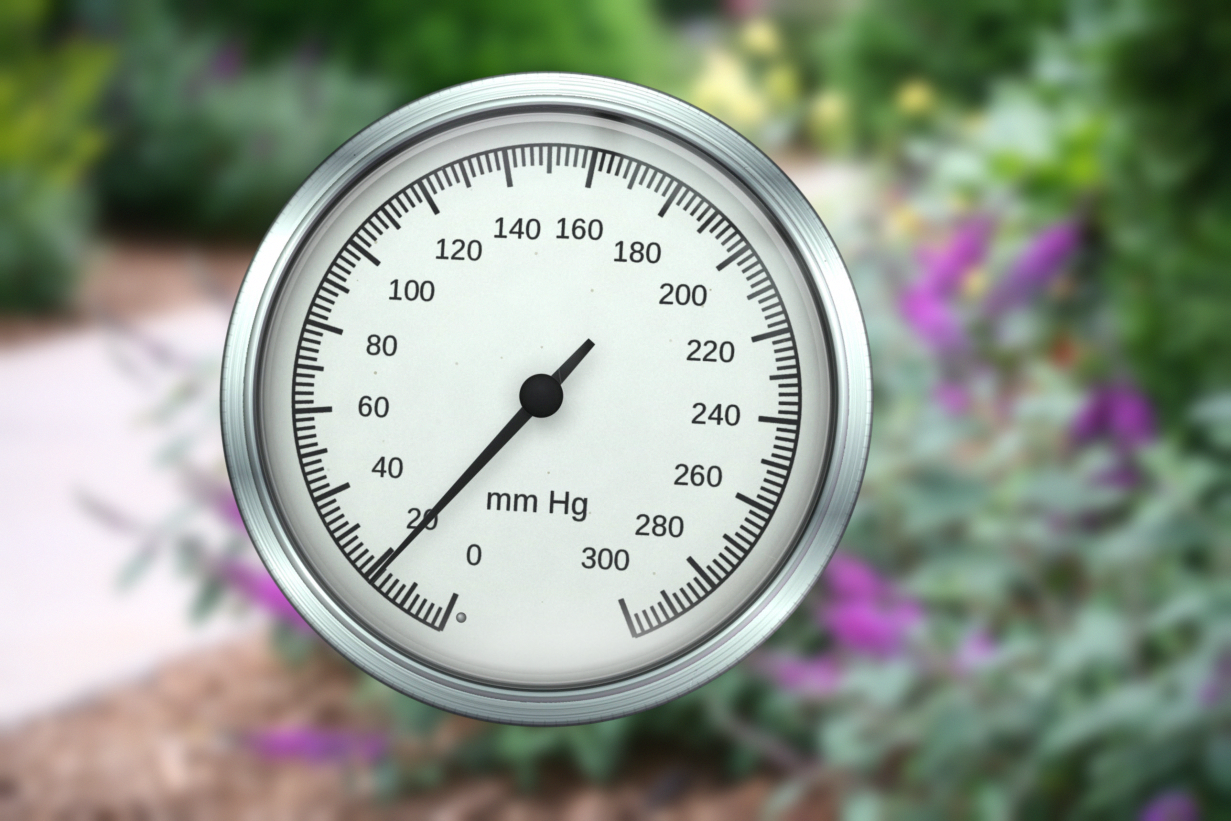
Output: 18mmHg
